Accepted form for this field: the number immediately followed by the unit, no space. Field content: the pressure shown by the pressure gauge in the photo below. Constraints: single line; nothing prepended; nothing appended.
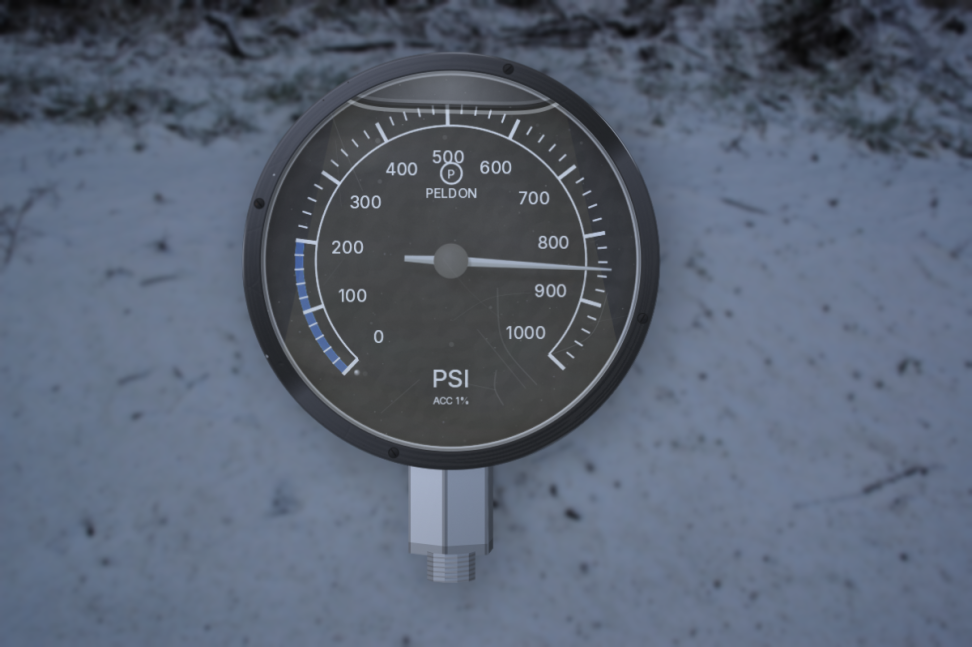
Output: 850psi
